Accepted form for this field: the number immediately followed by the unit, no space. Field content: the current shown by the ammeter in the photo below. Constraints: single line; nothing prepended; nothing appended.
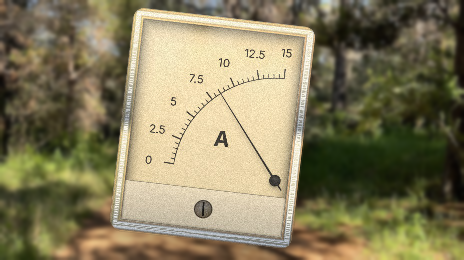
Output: 8.5A
